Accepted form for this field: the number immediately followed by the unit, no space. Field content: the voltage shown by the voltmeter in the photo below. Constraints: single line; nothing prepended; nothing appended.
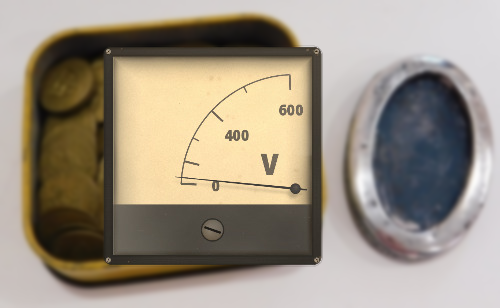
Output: 100V
